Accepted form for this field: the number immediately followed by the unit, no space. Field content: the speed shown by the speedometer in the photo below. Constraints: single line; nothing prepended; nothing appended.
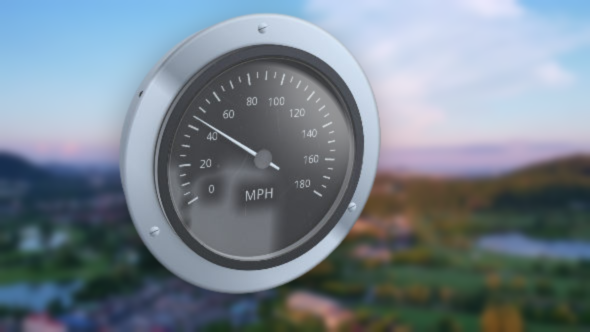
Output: 45mph
